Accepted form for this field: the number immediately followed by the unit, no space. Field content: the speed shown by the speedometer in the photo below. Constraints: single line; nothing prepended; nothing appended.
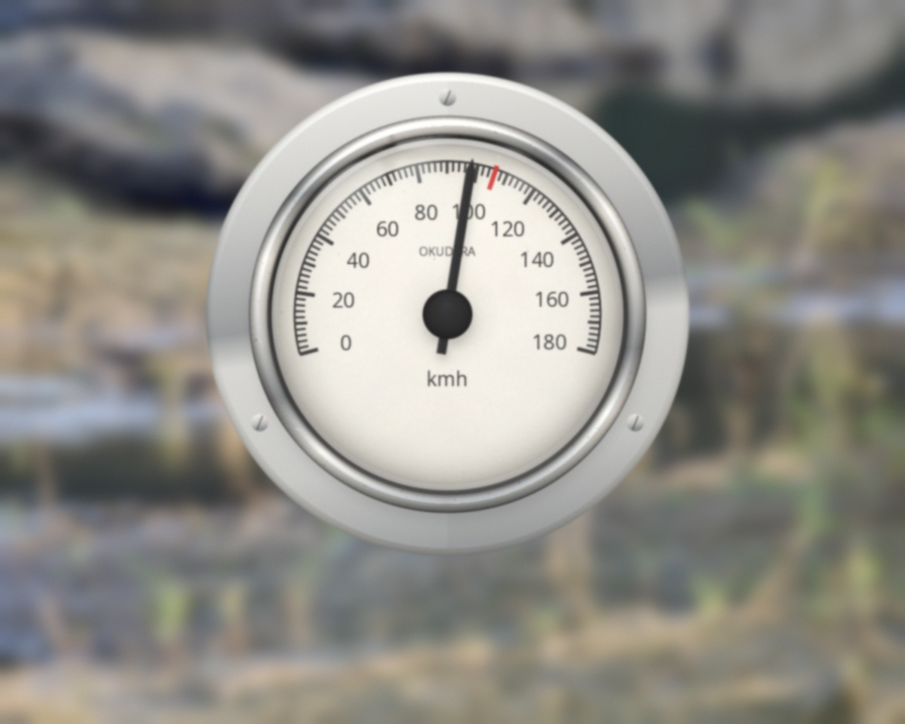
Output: 98km/h
